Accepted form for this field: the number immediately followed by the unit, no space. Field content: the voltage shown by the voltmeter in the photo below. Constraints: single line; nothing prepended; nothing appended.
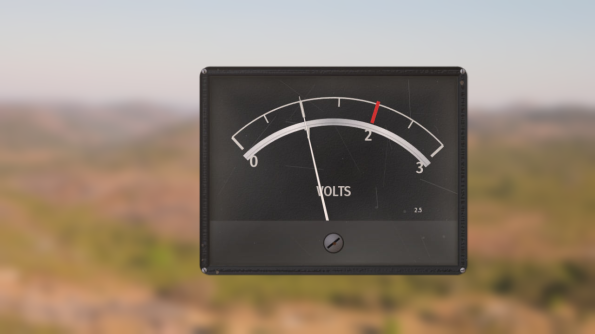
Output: 1V
